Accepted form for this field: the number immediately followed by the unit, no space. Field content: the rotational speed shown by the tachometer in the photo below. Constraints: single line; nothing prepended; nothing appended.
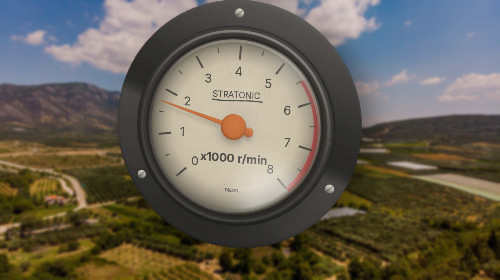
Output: 1750rpm
